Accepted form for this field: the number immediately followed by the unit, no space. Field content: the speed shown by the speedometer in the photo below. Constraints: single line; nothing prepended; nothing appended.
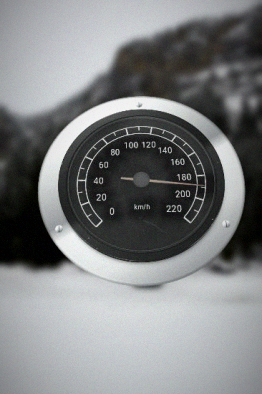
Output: 190km/h
